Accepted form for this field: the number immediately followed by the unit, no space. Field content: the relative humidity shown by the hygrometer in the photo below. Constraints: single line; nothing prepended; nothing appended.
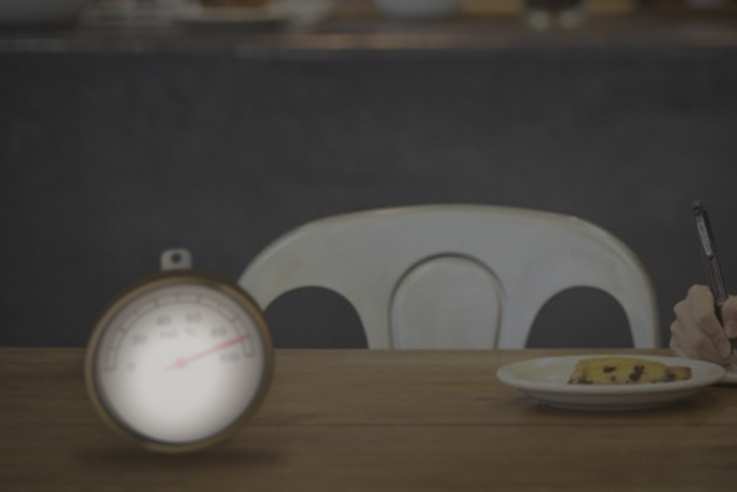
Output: 90%
